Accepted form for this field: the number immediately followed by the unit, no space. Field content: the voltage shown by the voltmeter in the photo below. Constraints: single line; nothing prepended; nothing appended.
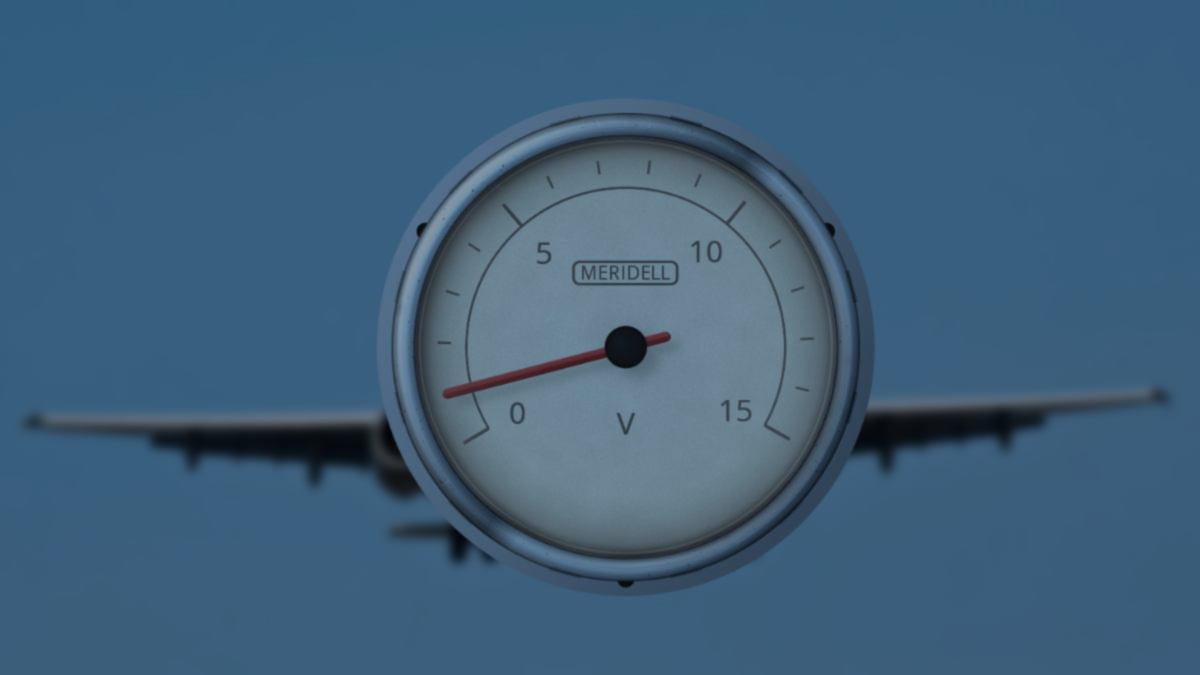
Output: 1V
